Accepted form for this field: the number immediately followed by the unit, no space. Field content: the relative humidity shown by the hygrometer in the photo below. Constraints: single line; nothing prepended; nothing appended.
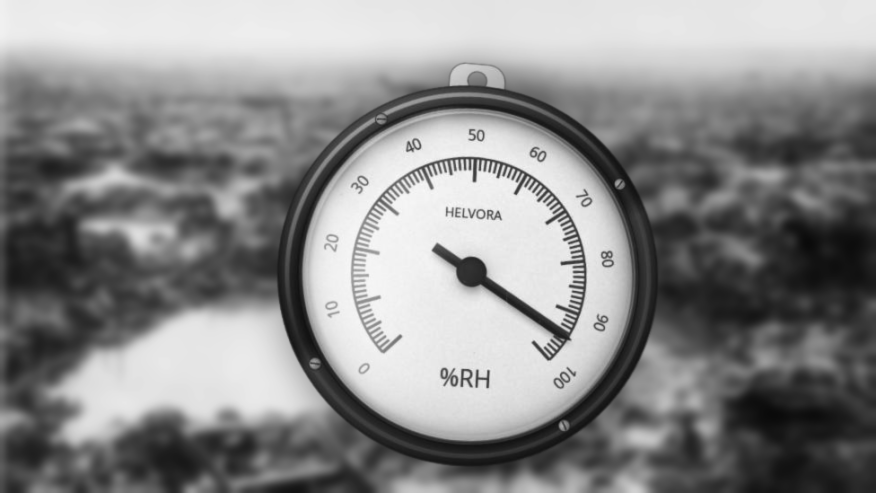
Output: 95%
